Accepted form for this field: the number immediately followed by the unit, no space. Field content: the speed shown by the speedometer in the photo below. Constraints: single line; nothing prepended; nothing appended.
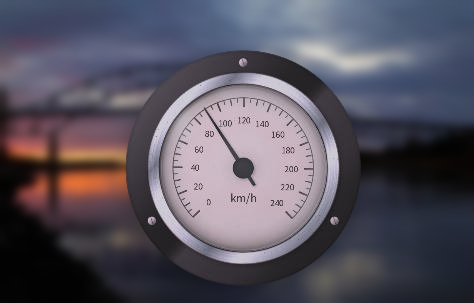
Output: 90km/h
